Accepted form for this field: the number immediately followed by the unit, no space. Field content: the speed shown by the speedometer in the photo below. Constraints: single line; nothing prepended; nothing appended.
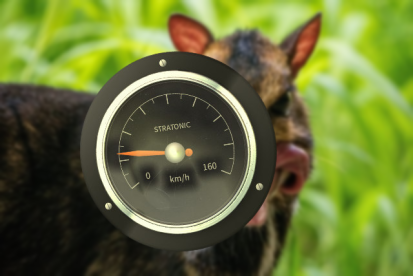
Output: 25km/h
